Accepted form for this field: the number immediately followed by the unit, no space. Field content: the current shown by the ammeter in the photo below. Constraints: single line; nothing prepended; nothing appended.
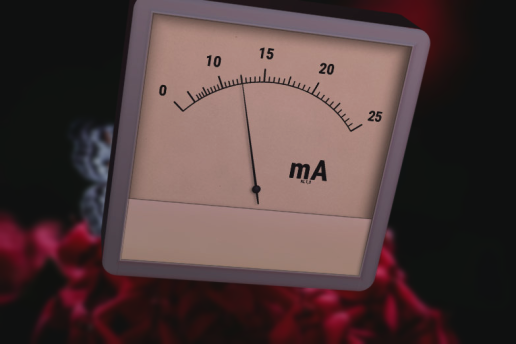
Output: 12.5mA
